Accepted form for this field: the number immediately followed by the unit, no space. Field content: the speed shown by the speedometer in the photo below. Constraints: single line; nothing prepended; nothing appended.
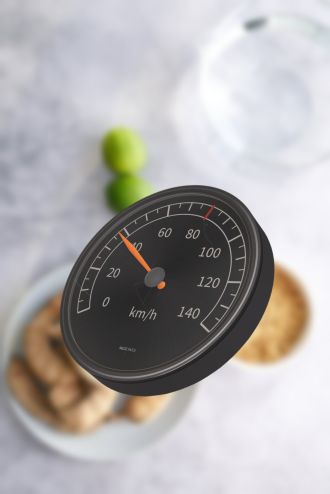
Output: 37.5km/h
